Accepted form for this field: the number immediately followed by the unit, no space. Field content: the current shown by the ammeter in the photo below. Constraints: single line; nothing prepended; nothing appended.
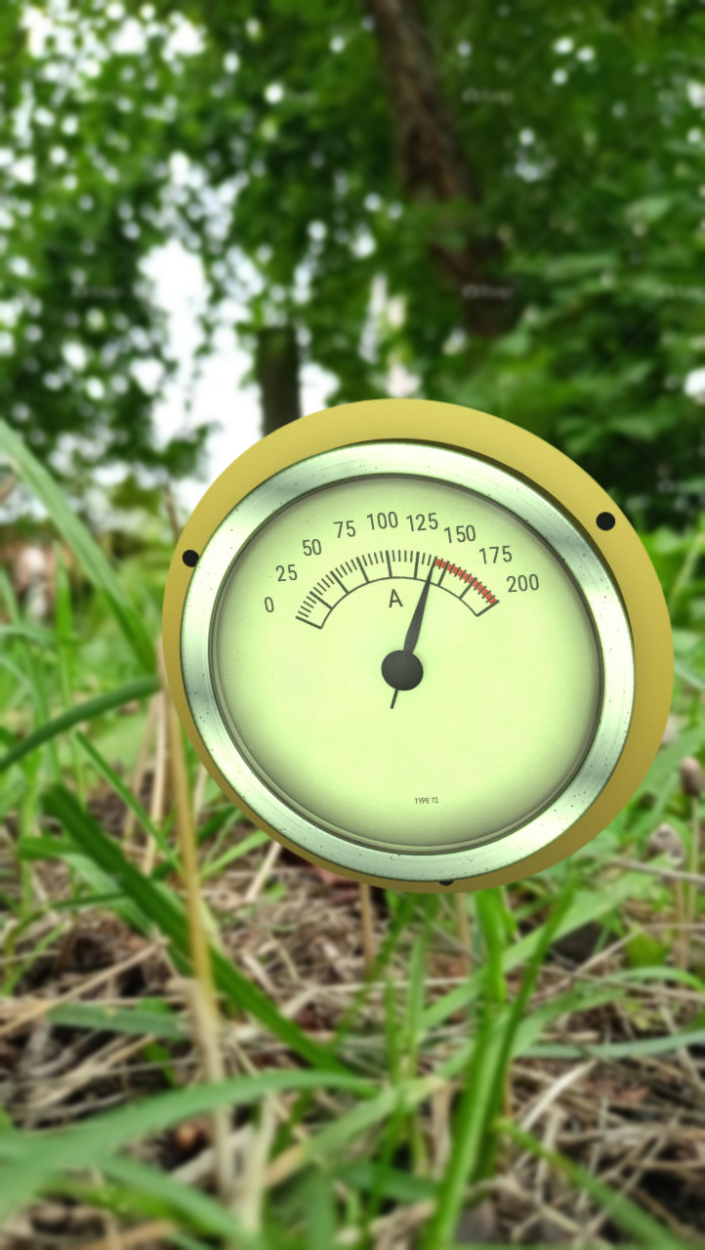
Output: 140A
